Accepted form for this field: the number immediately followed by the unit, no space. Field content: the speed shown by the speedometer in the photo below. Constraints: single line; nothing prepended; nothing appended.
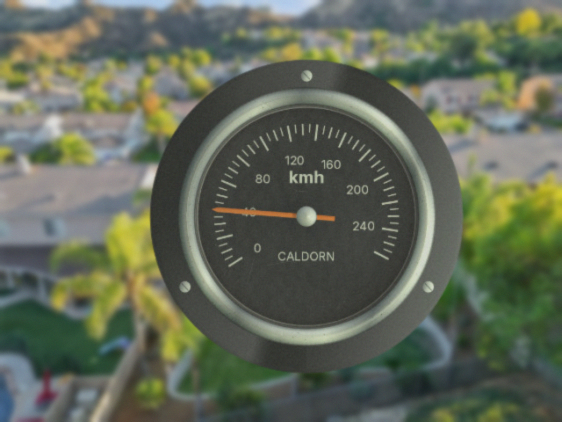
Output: 40km/h
